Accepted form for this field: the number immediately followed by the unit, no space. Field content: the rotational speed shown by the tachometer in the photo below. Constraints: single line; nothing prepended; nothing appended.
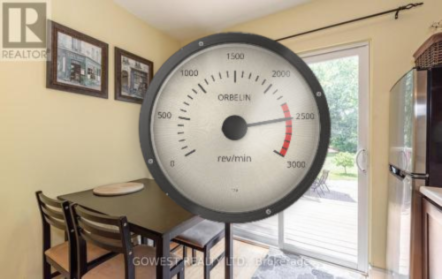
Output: 2500rpm
